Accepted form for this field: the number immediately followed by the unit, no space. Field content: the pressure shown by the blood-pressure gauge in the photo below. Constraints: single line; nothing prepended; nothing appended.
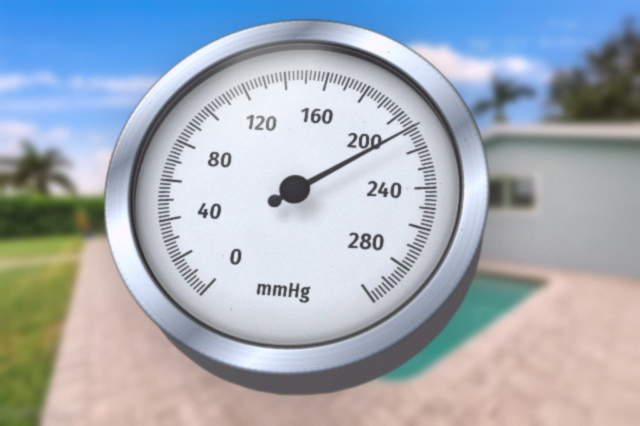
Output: 210mmHg
